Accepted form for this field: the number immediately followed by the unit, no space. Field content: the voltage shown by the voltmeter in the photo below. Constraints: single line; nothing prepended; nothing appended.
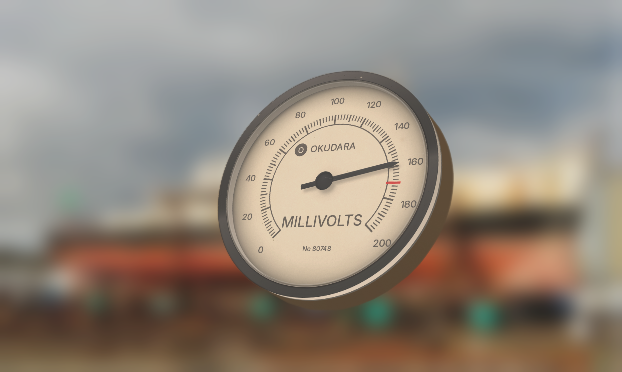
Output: 160mV
